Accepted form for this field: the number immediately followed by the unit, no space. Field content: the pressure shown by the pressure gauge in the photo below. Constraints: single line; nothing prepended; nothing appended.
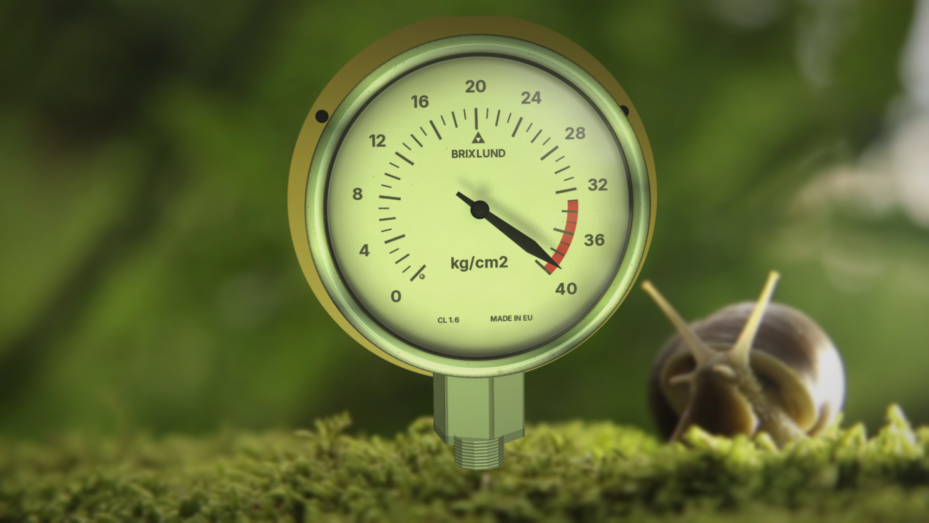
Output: 39kg/cm²
